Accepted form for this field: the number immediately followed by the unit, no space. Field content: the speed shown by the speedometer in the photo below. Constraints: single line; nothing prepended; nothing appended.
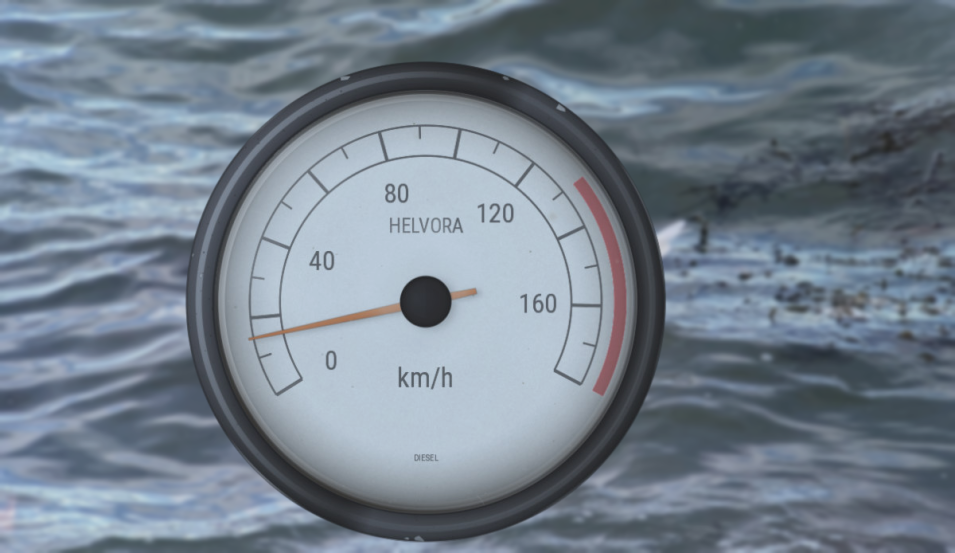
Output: 15km/h
